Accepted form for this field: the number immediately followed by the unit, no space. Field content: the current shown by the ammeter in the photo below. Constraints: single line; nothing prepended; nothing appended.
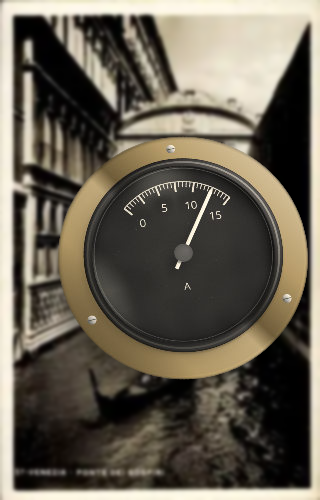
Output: 12.5A
